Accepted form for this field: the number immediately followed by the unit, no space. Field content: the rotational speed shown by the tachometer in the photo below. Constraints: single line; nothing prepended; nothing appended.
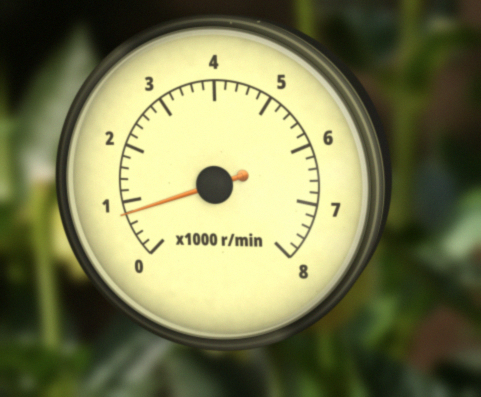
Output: 800rpm
